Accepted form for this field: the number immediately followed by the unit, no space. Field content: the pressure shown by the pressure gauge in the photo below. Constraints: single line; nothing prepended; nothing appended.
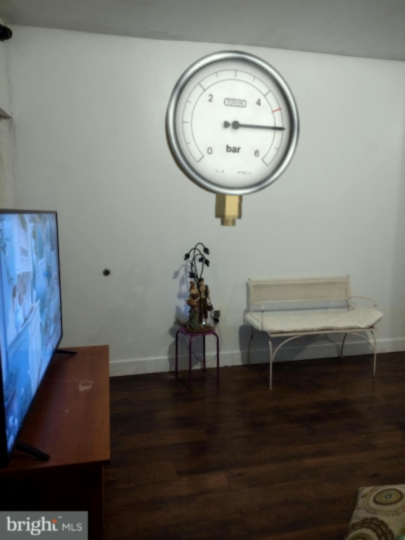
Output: 5bar
